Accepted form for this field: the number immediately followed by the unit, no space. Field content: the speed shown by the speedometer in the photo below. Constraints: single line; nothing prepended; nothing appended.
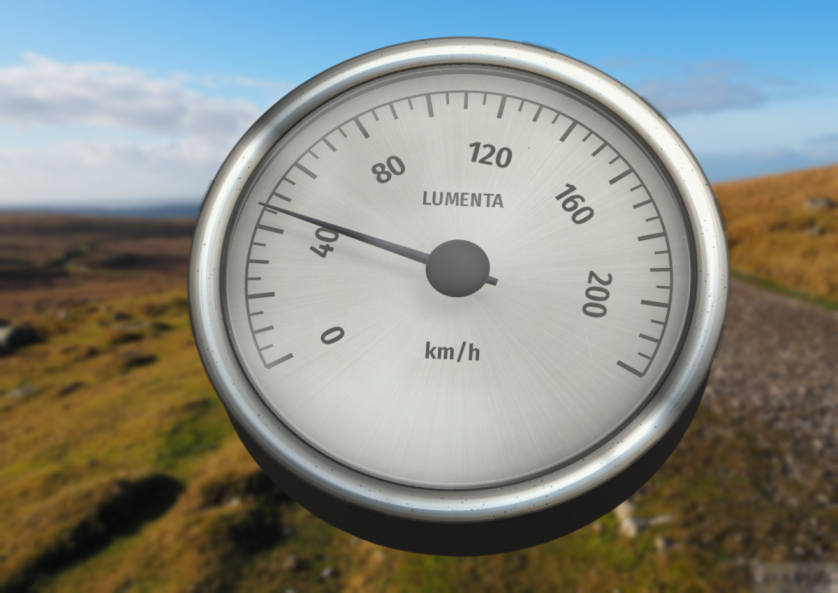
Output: 45km/h
